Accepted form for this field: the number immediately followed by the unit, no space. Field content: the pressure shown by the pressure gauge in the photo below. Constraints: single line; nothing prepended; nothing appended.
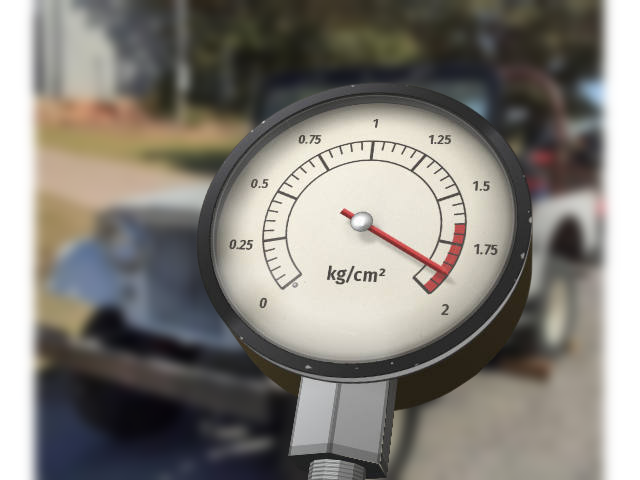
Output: 1.9kg/cm²
